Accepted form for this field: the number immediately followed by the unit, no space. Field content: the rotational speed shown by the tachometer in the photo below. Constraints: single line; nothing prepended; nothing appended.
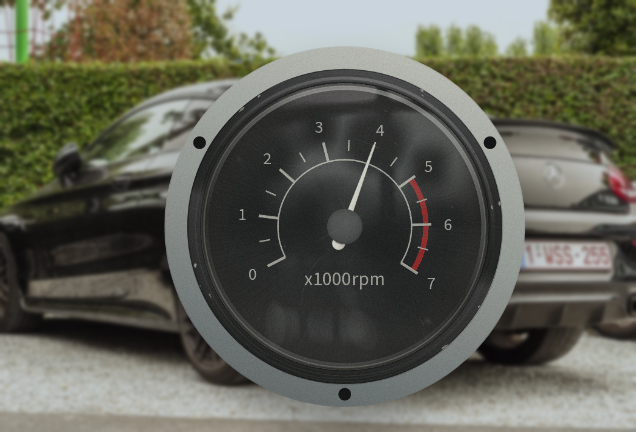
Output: 4000rpm
